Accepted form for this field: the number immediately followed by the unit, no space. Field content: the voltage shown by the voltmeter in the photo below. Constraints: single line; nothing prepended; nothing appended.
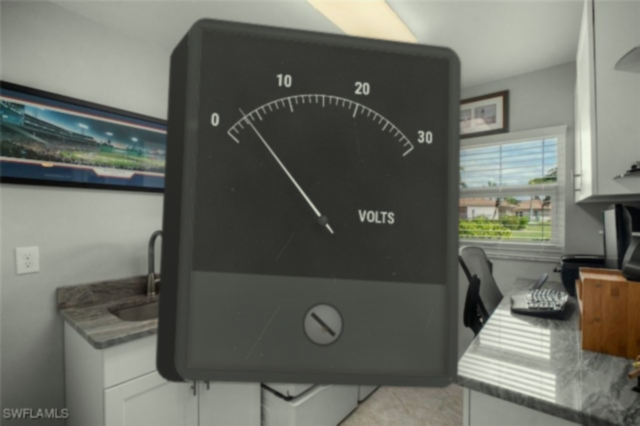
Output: 3V
